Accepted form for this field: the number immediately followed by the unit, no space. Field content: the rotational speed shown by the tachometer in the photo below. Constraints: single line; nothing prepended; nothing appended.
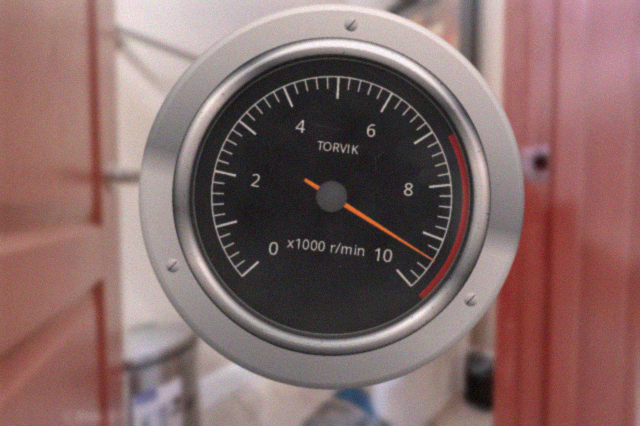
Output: 9400rpm
